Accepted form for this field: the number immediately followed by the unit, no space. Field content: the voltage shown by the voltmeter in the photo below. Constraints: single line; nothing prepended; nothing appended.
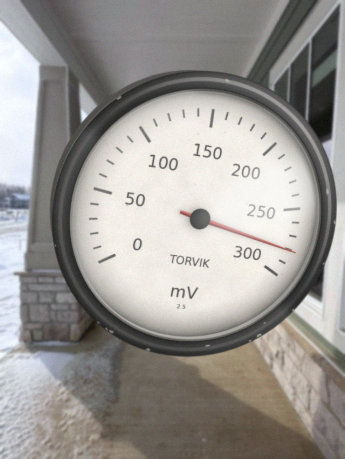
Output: 280mV
